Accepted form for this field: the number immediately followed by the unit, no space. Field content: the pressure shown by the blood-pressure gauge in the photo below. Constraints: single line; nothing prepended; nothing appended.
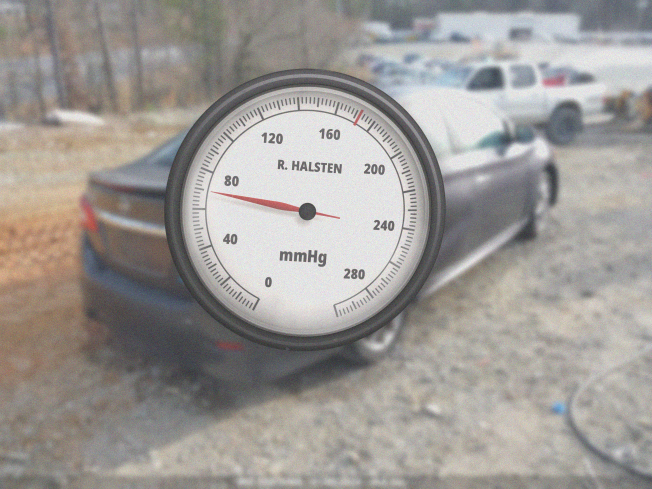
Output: 70mmHg
